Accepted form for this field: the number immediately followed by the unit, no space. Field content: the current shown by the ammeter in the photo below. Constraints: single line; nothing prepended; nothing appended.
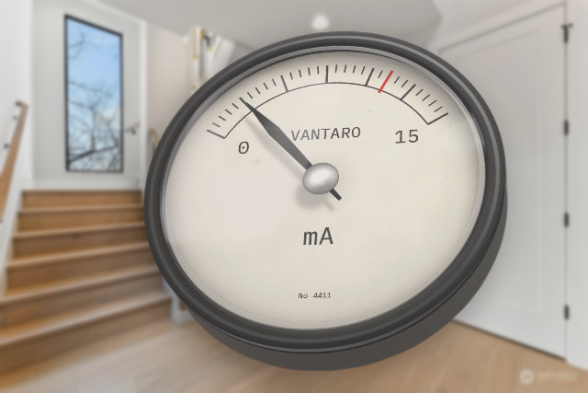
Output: 2.5mA
